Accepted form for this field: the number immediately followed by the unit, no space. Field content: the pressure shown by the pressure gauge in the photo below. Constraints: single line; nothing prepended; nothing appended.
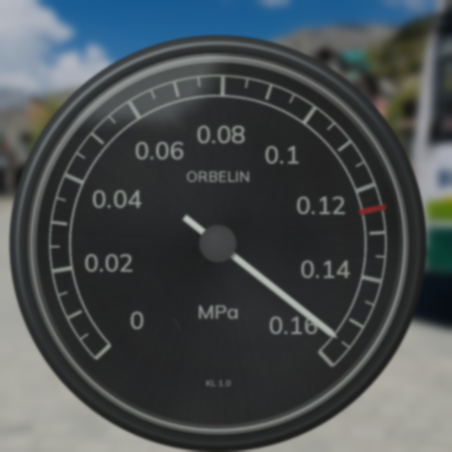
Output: 0.155MPa
